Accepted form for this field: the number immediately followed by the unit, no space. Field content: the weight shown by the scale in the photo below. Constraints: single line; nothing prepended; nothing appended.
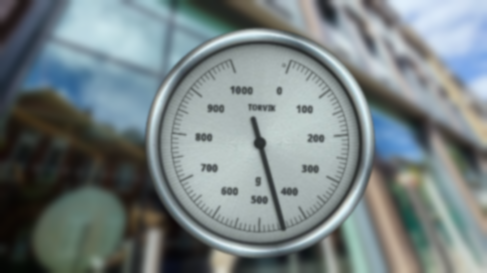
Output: 450g
